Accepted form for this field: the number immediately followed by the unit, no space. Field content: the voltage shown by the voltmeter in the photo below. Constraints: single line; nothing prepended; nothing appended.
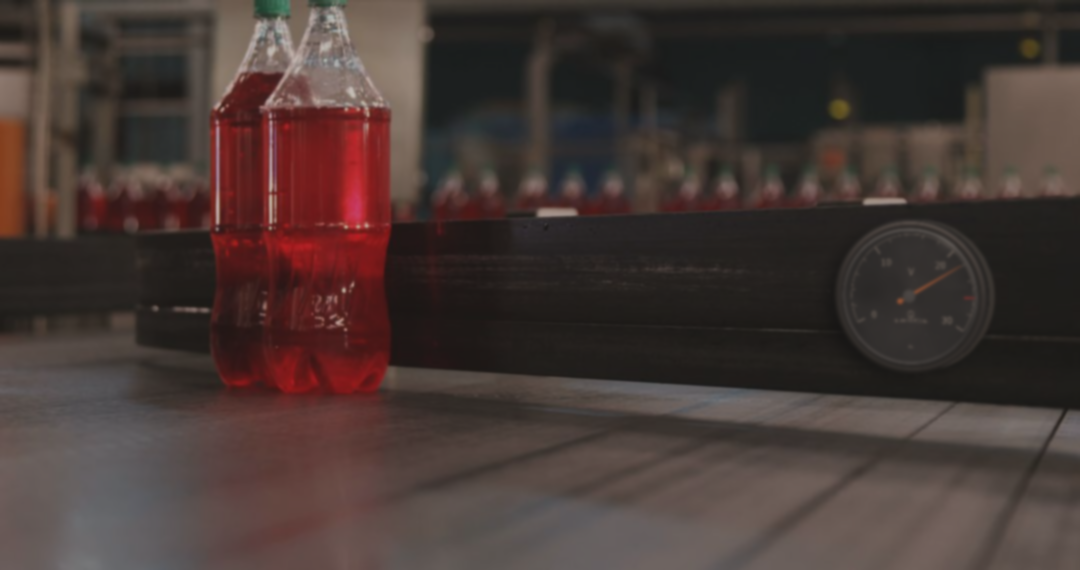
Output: 22V
